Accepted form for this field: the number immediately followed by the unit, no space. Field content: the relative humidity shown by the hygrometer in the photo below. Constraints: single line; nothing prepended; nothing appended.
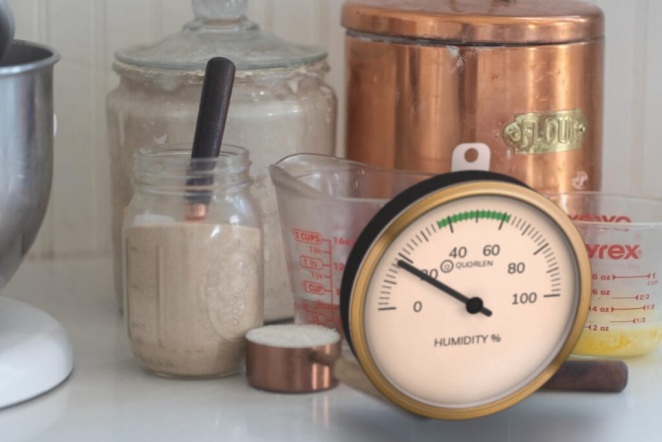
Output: 18%
